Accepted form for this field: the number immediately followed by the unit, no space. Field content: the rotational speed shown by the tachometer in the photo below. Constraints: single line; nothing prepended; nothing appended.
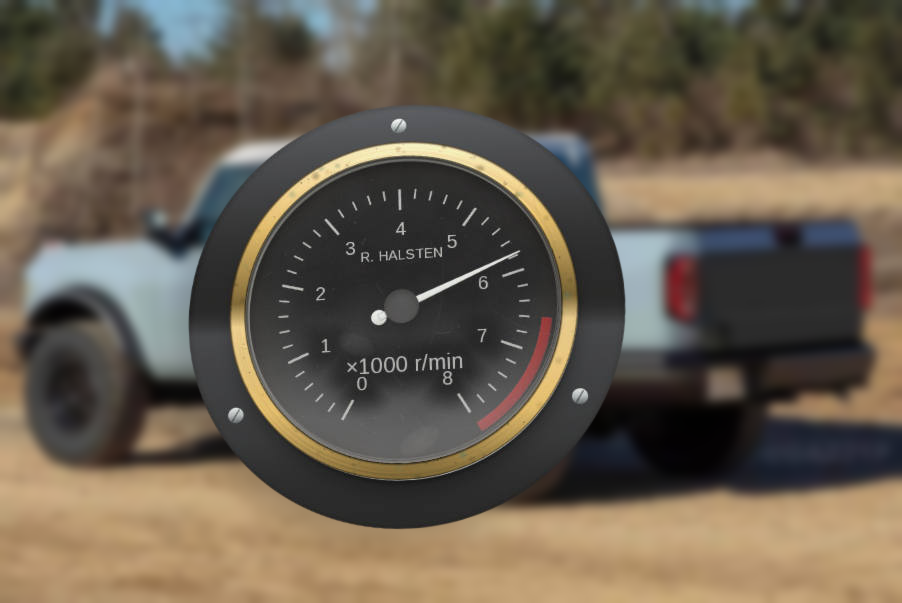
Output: 5800rpm
